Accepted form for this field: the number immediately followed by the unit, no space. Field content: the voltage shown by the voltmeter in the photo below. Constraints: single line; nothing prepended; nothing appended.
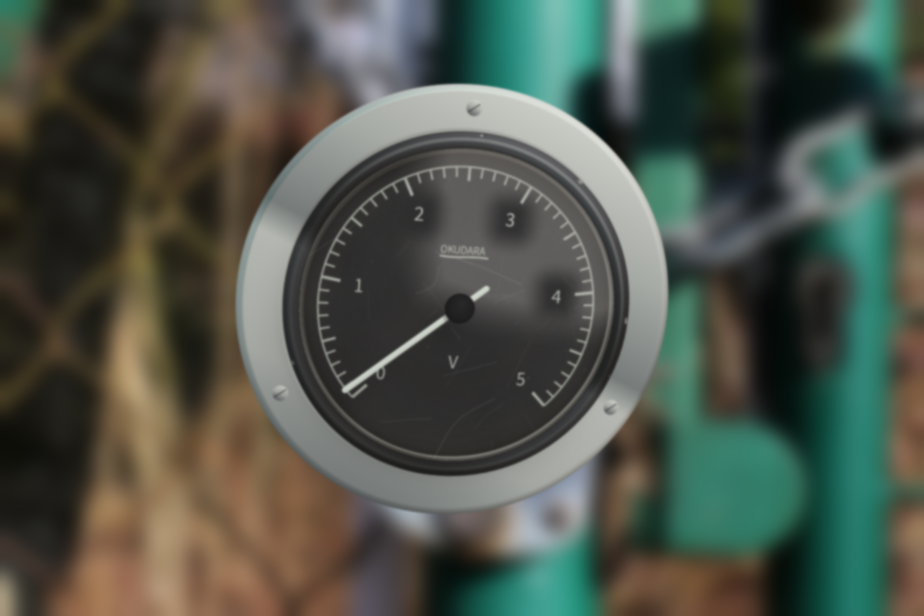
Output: 0.1V
